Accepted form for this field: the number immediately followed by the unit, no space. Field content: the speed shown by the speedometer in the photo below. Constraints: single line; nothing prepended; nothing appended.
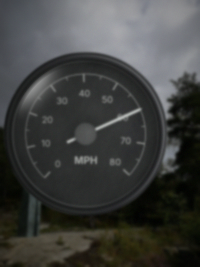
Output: 60mph
